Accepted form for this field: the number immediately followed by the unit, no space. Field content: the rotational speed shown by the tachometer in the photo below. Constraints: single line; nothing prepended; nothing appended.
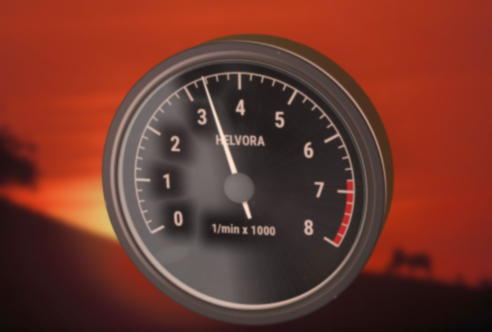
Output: 3400rpm
